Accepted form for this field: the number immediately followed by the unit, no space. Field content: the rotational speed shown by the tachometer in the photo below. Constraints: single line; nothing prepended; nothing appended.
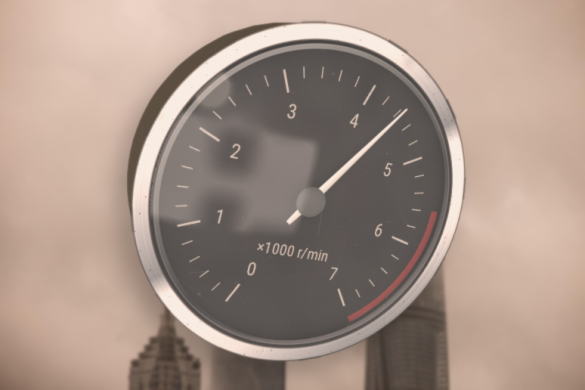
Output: 4400rpm
